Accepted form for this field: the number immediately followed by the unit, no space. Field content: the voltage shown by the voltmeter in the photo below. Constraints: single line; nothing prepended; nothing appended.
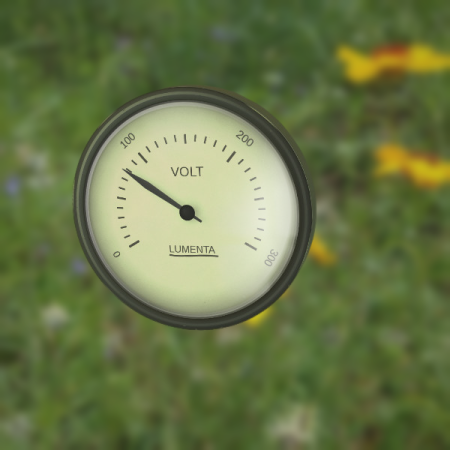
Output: 80V
